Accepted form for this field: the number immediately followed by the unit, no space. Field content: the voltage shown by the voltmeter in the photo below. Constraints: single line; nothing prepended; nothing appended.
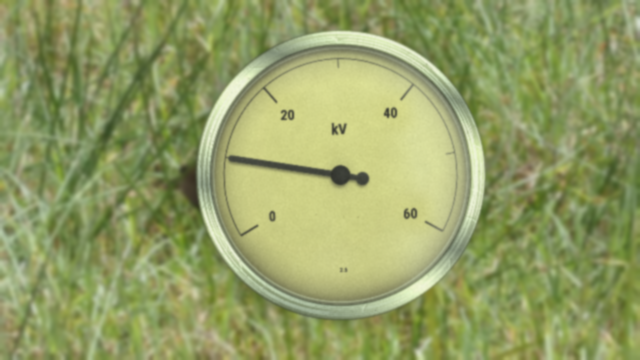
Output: 10kV
